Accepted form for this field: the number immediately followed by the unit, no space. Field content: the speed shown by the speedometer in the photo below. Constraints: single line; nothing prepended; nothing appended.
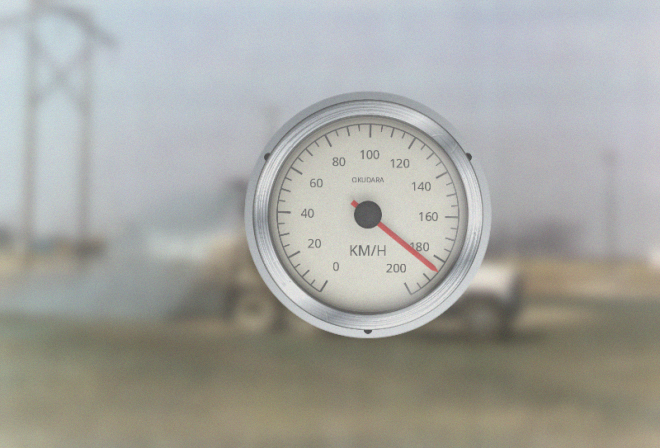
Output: 185km/h
